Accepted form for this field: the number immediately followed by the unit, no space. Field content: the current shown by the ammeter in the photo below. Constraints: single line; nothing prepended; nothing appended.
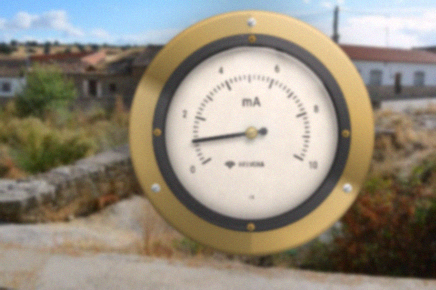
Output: 1mA
